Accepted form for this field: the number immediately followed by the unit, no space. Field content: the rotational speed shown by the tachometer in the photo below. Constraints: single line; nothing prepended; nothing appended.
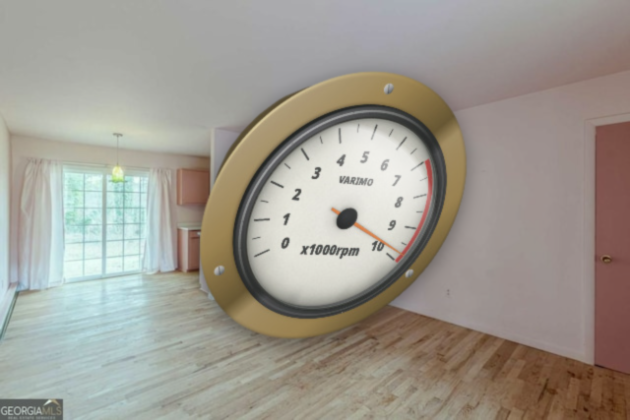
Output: 9750rpm
